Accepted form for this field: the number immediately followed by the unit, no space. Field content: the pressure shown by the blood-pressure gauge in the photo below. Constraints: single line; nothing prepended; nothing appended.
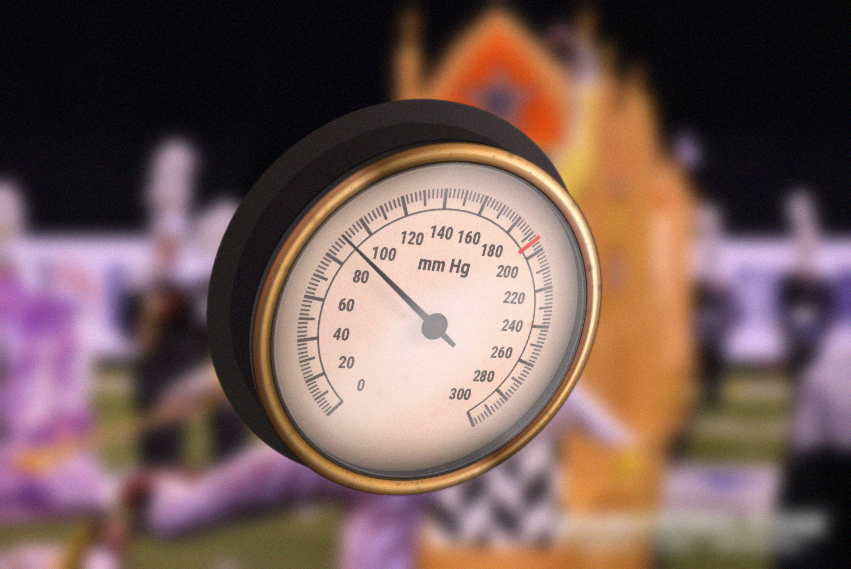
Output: 90mmHg
